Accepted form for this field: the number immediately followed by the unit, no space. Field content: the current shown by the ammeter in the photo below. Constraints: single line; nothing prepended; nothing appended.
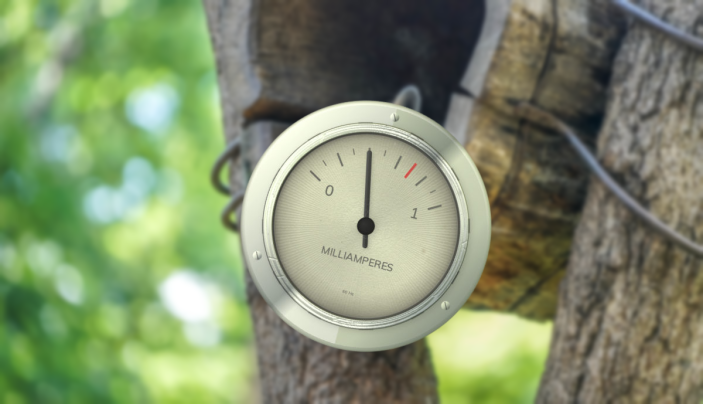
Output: 0.4mA
